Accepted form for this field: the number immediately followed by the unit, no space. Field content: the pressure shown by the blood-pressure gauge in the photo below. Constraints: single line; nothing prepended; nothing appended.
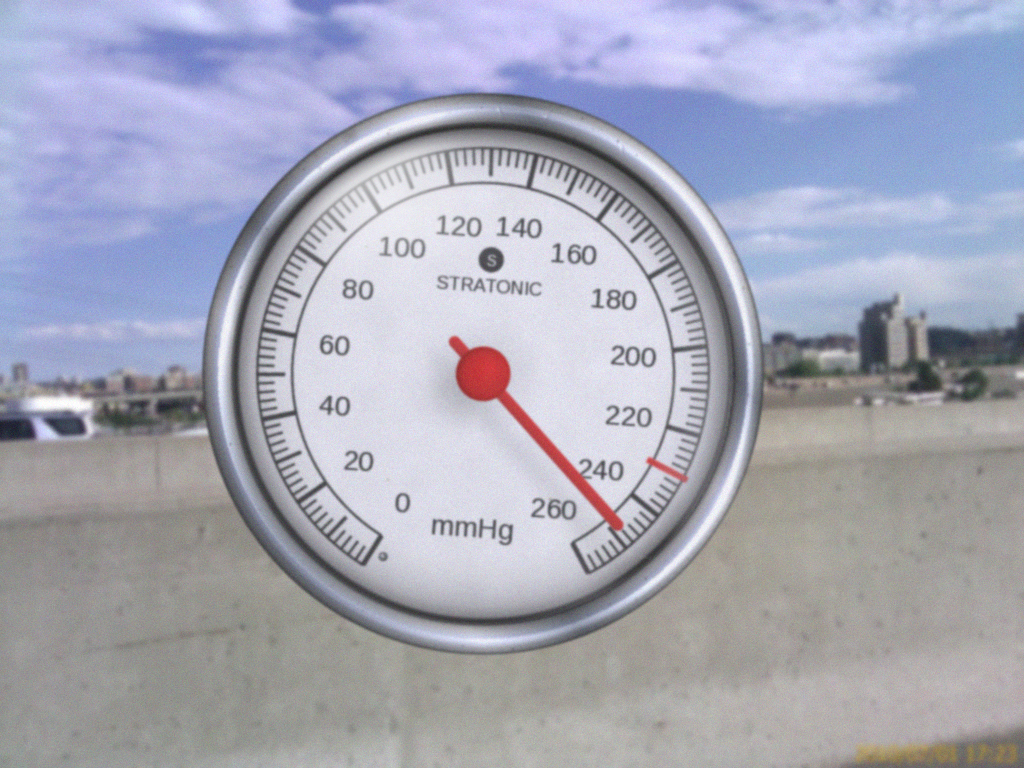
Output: 248mmHg
